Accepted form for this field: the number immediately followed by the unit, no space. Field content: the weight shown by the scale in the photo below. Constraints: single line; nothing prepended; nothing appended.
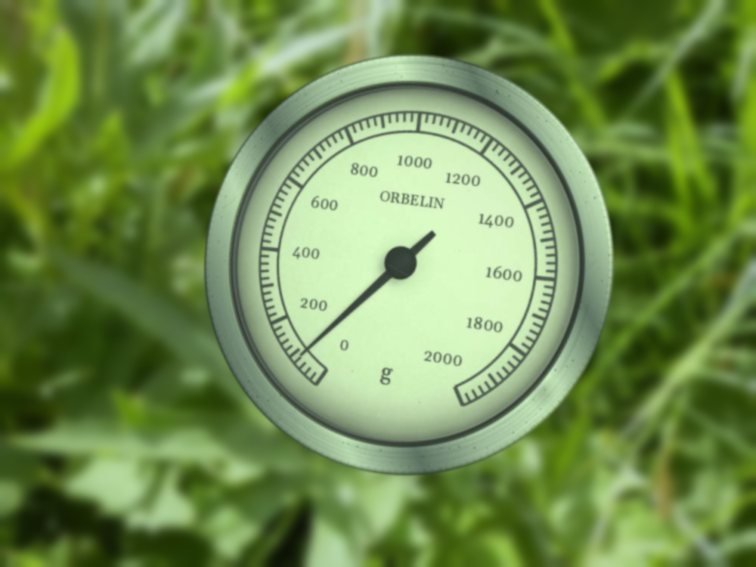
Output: 80g
